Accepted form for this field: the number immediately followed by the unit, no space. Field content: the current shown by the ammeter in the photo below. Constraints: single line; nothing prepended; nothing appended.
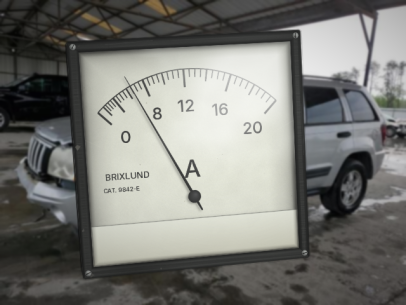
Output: 6.5A
